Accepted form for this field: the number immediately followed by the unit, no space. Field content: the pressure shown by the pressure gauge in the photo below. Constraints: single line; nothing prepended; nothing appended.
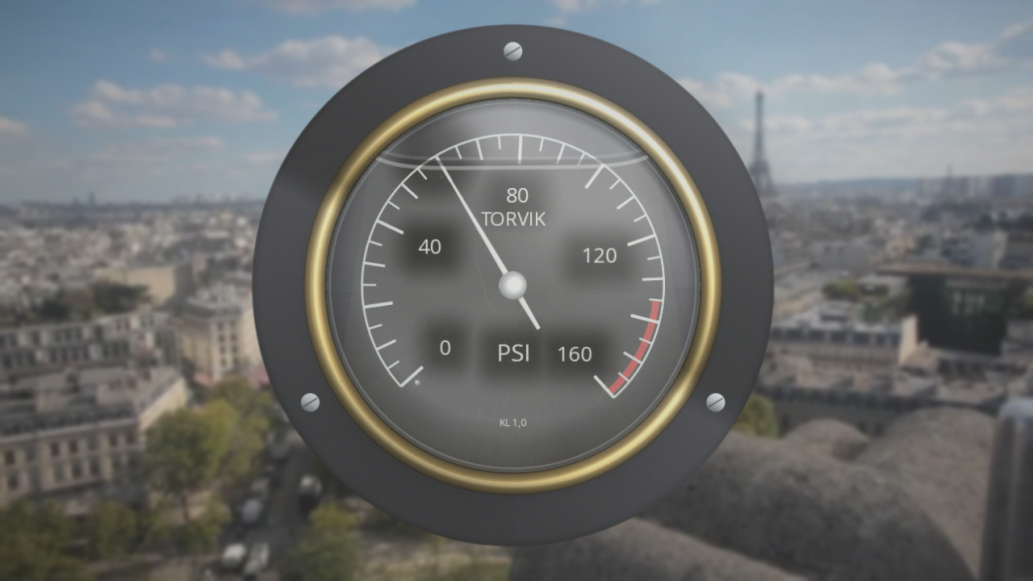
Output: 60psi
